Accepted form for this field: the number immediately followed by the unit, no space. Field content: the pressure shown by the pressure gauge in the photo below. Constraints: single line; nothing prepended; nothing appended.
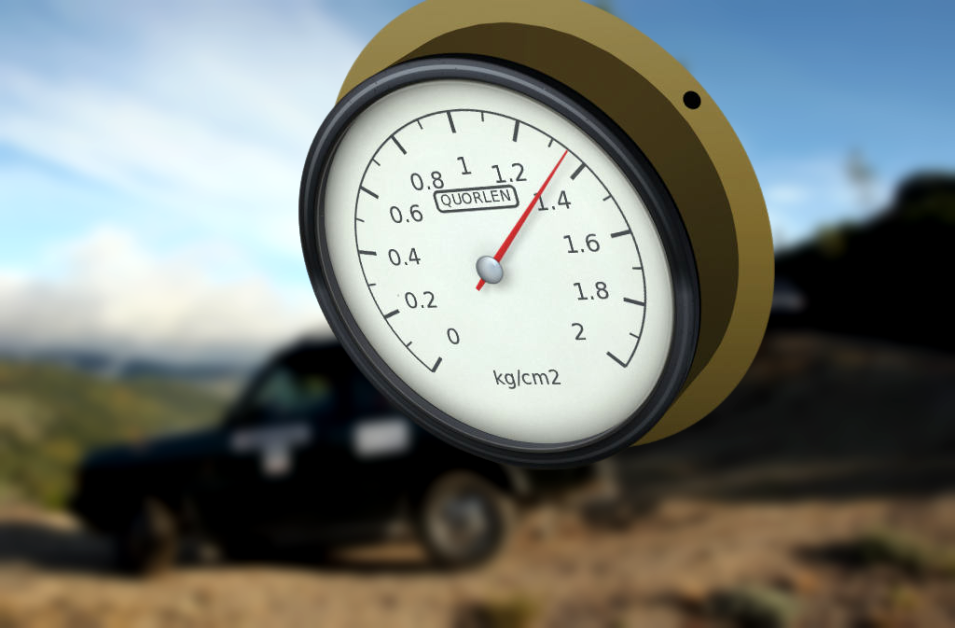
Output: 1.35kg/cm²
